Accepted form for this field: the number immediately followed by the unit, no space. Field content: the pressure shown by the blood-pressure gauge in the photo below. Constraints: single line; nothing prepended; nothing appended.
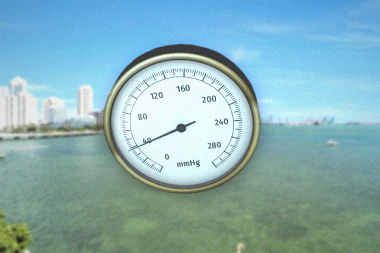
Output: 40mmHg
